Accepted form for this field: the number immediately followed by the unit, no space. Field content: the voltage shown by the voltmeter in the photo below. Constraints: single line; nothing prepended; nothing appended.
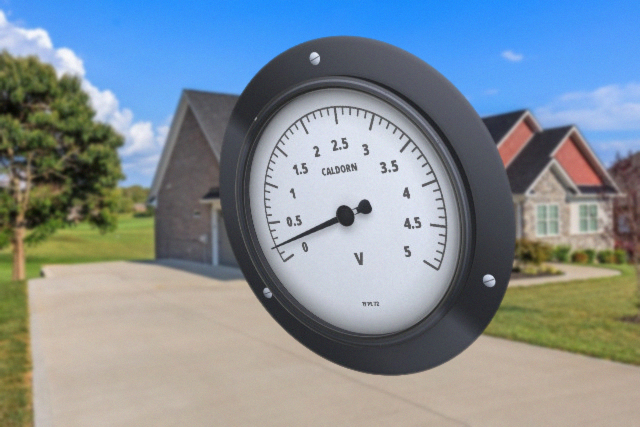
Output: 0.2V
